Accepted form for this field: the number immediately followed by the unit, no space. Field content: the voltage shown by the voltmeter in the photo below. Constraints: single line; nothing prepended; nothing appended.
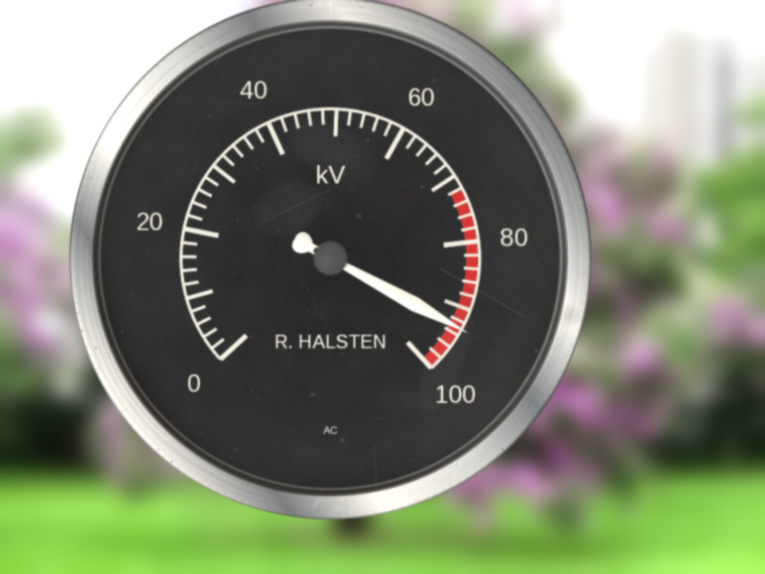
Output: 93kV
